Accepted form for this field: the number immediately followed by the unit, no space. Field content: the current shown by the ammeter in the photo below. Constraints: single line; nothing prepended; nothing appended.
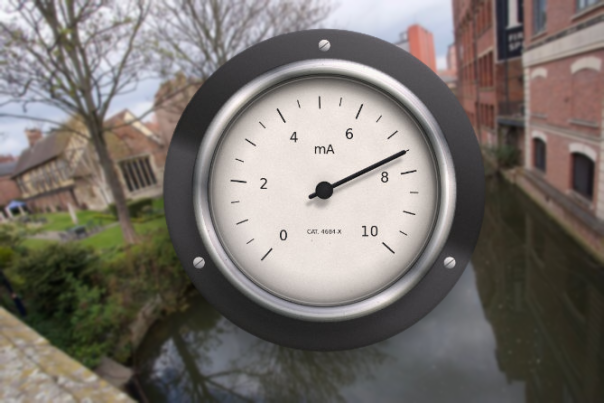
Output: 7.5mA
